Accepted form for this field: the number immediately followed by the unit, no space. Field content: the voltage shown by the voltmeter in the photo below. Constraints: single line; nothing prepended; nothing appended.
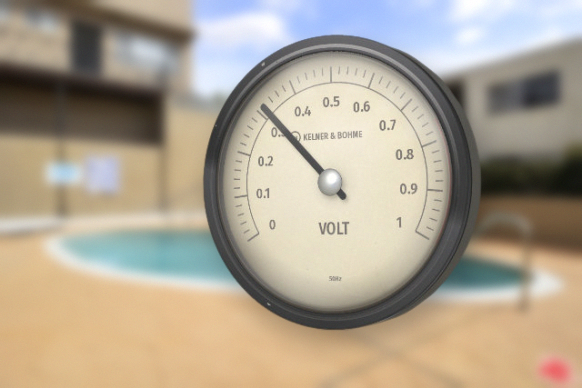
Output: 0.32V
